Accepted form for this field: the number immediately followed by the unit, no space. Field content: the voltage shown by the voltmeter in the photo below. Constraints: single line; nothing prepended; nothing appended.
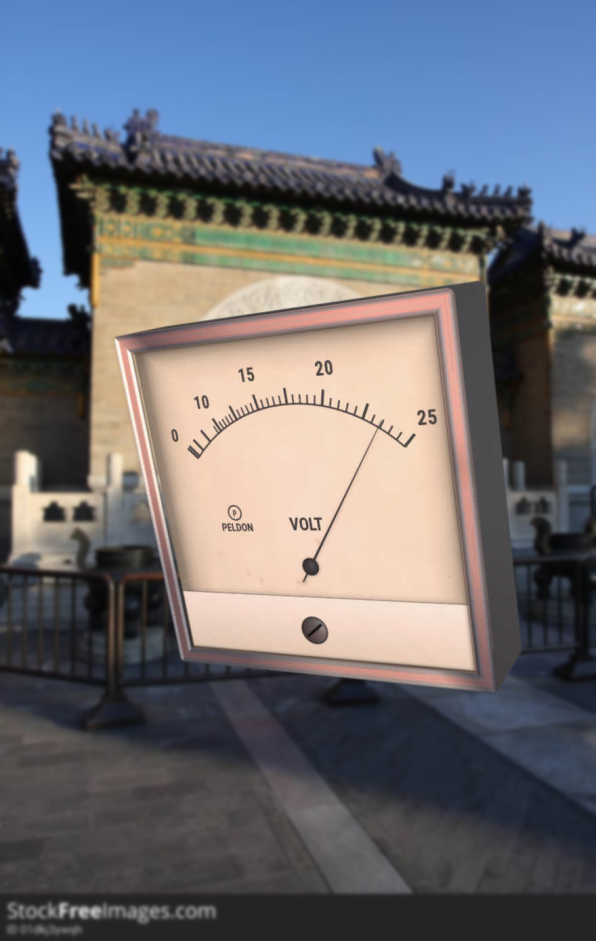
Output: 23.5V
